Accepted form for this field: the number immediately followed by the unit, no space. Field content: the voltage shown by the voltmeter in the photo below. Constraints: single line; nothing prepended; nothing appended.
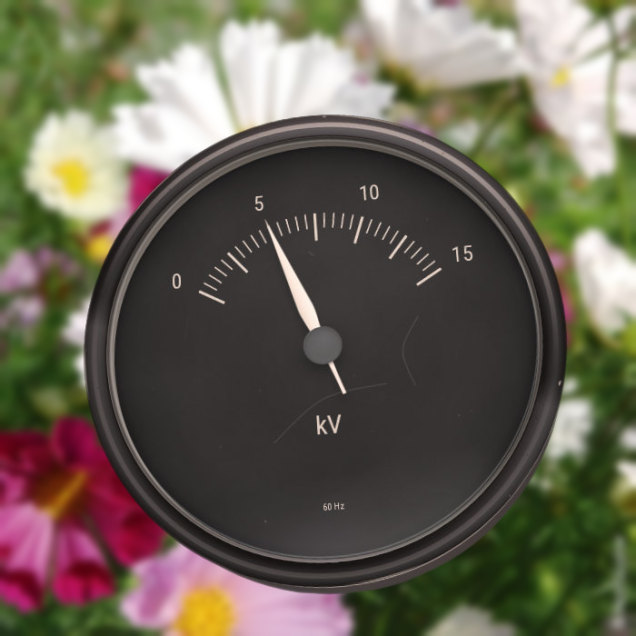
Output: 5kV
